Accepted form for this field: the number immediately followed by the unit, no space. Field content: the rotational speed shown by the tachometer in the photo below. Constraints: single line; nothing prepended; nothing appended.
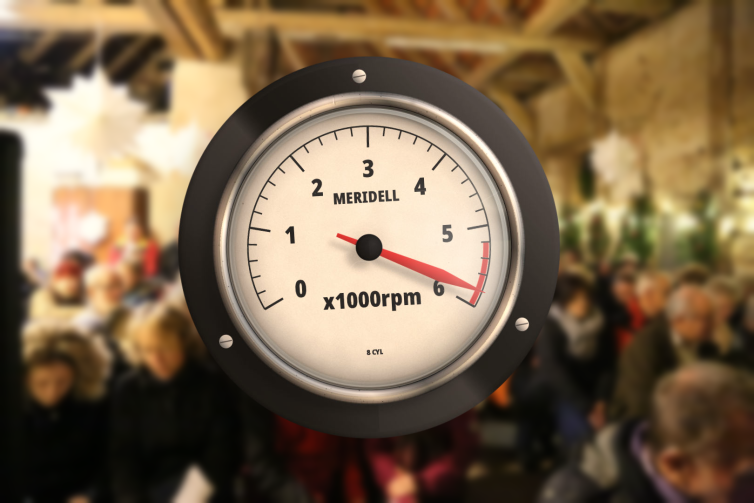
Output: 5800rpm
